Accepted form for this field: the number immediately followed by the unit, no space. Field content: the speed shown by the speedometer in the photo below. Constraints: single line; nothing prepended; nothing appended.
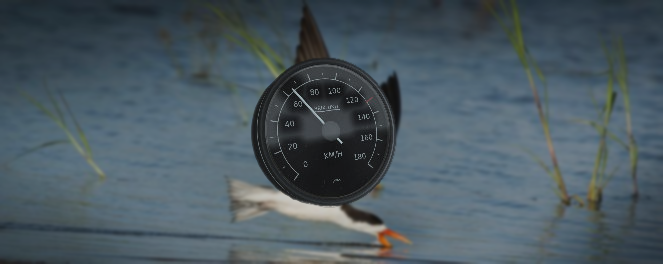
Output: 65km/h
